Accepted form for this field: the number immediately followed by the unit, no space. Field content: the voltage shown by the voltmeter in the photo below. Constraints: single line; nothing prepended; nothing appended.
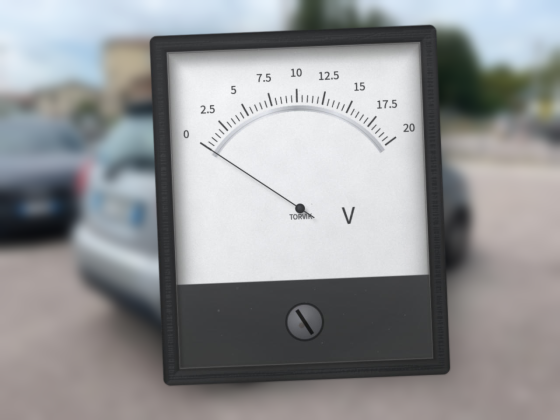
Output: 0V
